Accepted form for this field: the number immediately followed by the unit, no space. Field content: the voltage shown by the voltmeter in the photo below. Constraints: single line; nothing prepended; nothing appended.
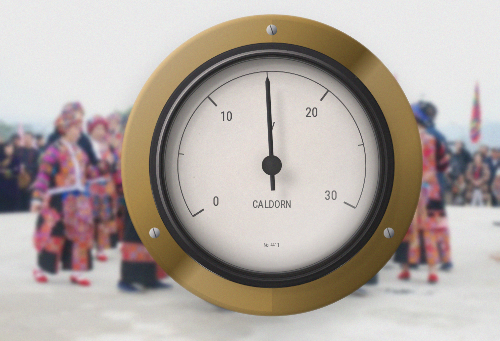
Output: 15V
